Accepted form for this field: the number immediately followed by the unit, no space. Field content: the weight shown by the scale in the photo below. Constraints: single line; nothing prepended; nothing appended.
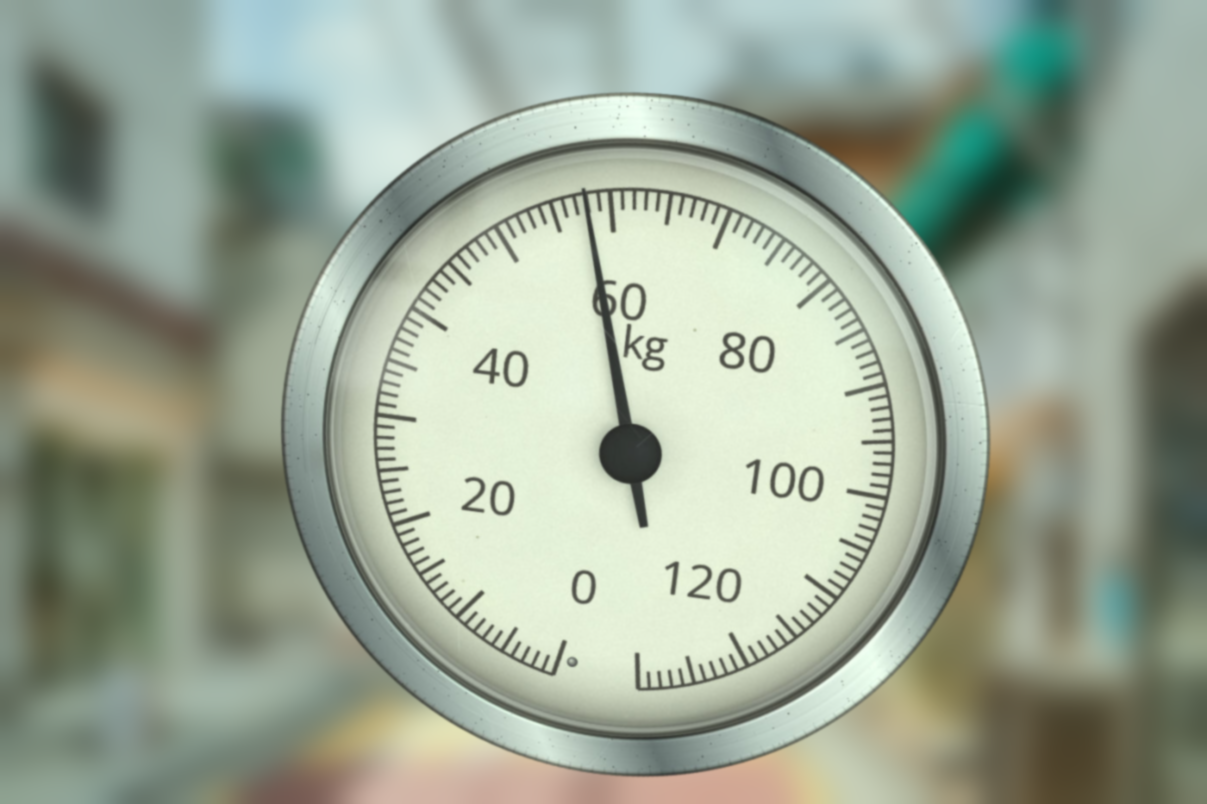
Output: 58kg
